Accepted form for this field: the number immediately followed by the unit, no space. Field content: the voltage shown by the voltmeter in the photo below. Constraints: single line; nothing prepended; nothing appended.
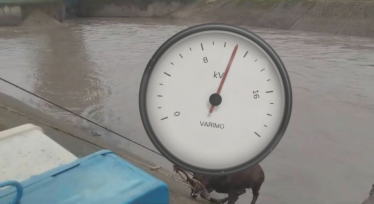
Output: 11kV
